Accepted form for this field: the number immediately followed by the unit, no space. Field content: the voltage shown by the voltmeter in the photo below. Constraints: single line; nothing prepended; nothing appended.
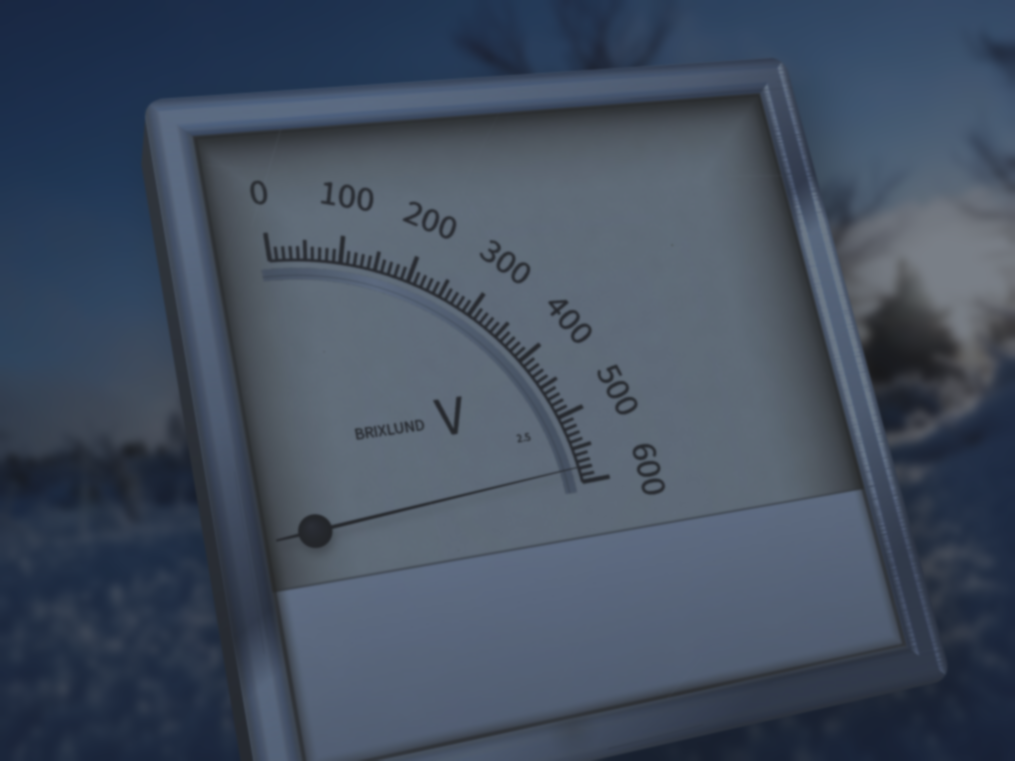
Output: 580V
